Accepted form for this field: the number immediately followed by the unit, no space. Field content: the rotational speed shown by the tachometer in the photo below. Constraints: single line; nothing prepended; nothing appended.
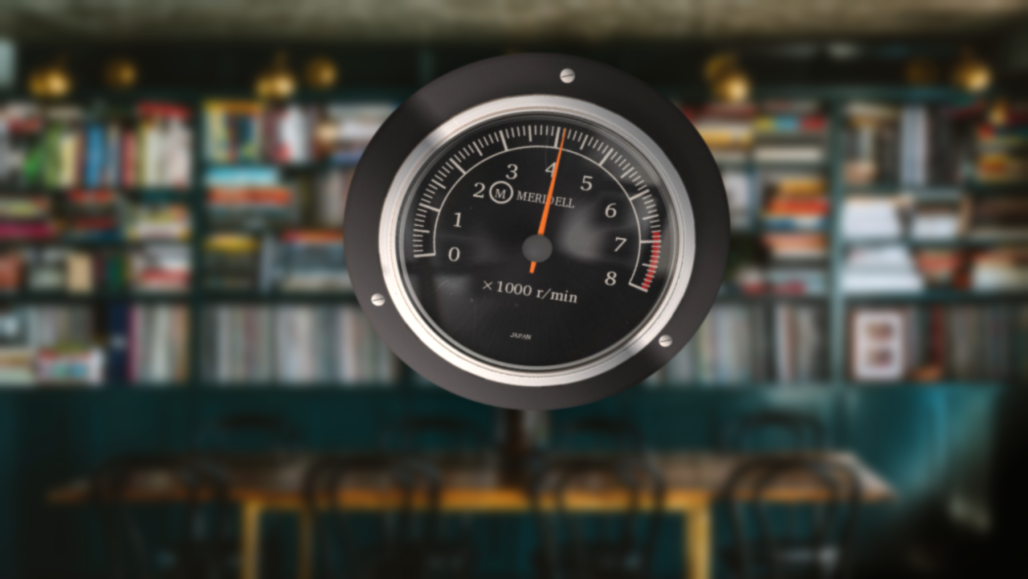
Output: 4100rpm
